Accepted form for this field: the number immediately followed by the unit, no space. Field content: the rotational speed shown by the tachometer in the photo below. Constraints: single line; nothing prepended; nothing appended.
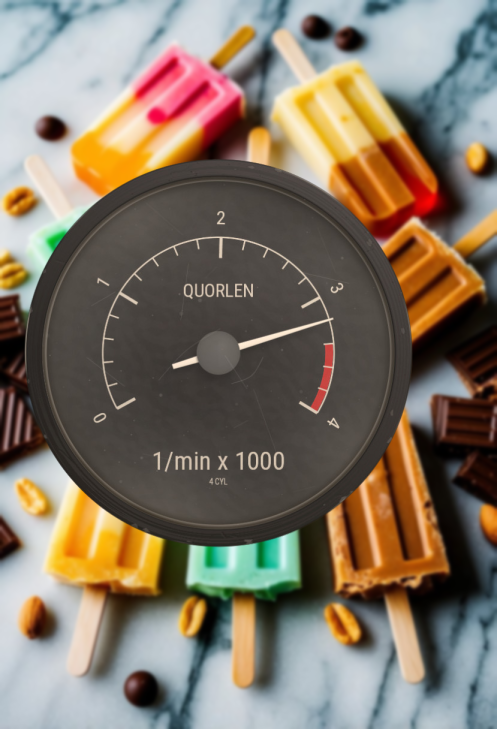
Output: 3200rpm
